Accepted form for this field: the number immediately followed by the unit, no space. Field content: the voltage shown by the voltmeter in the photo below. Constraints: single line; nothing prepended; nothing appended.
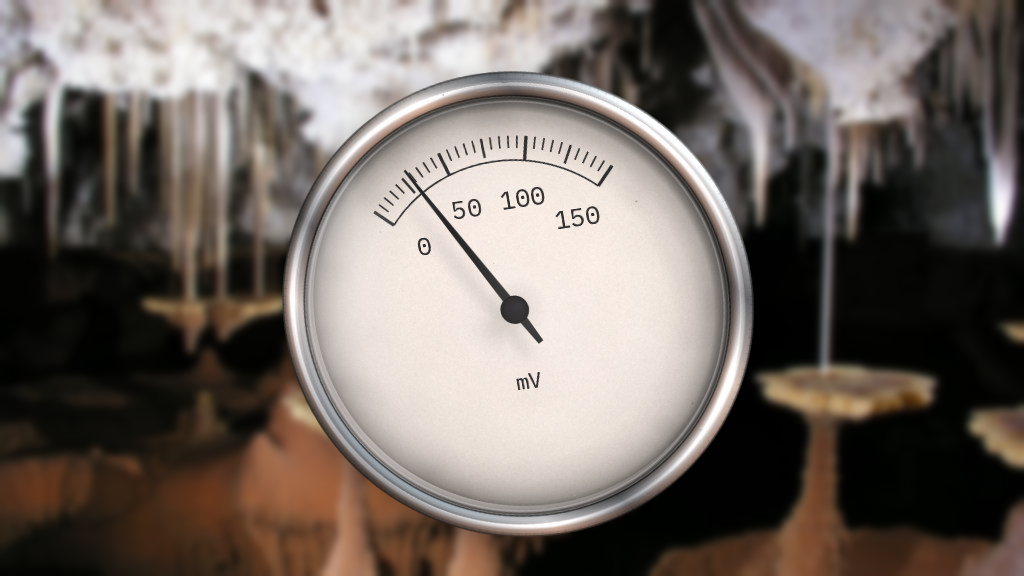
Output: 30mV
